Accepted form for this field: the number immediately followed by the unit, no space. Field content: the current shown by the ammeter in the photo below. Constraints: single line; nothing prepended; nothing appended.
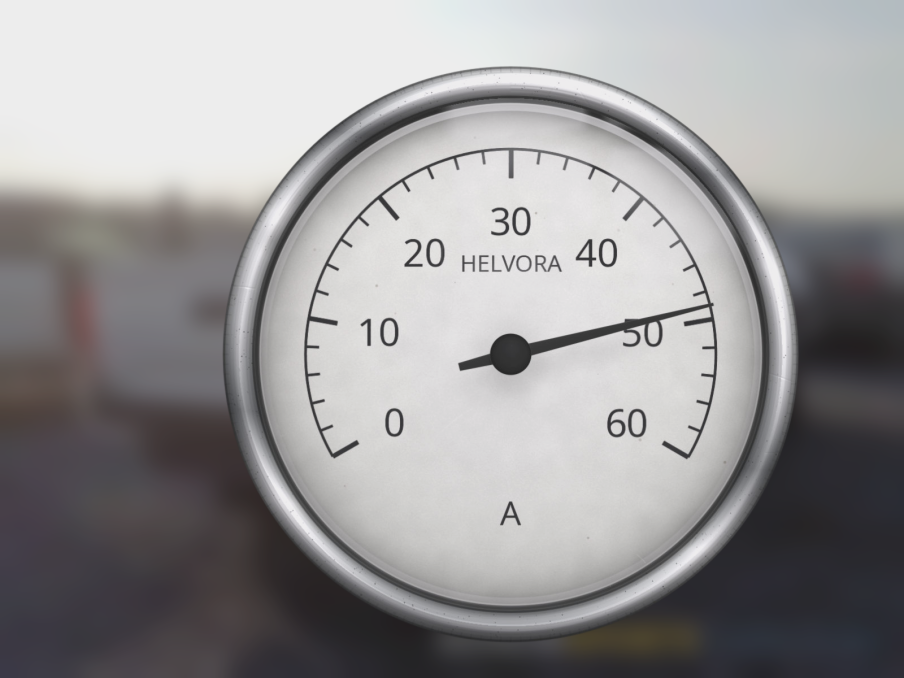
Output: 49A
